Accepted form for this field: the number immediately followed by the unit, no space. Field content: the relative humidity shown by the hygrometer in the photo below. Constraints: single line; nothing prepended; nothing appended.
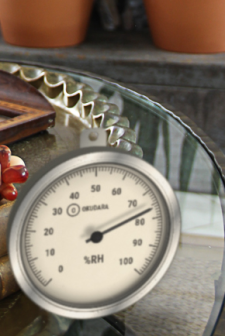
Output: 75%
